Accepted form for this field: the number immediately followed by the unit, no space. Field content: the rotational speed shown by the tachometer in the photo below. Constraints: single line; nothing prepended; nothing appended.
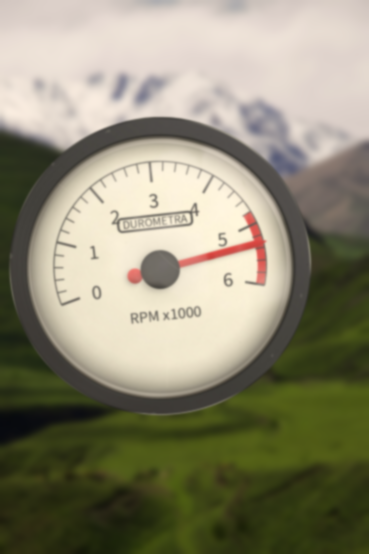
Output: 5300rpm
